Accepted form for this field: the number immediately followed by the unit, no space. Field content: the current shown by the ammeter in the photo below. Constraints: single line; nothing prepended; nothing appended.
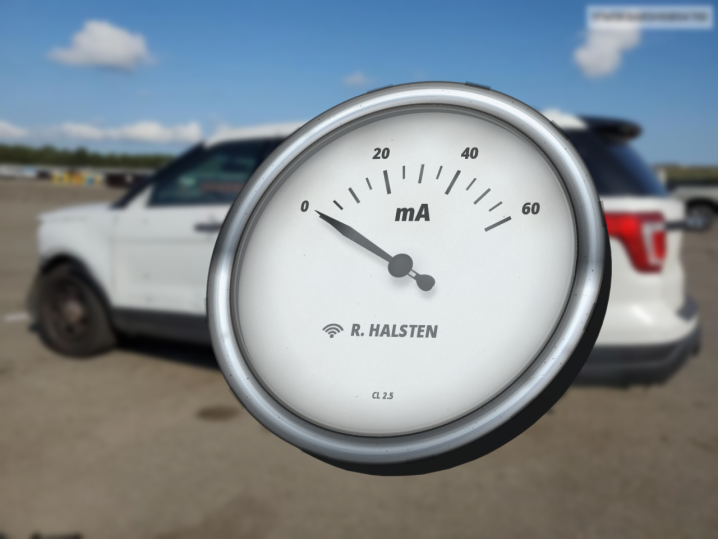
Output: 0mA
